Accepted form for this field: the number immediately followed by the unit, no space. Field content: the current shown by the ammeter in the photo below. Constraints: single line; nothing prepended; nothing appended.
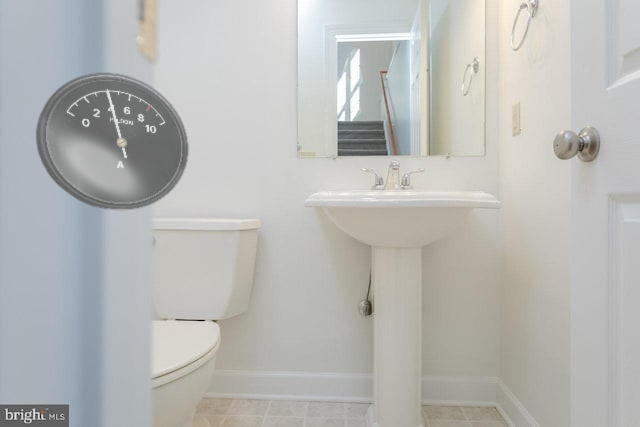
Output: 4A
